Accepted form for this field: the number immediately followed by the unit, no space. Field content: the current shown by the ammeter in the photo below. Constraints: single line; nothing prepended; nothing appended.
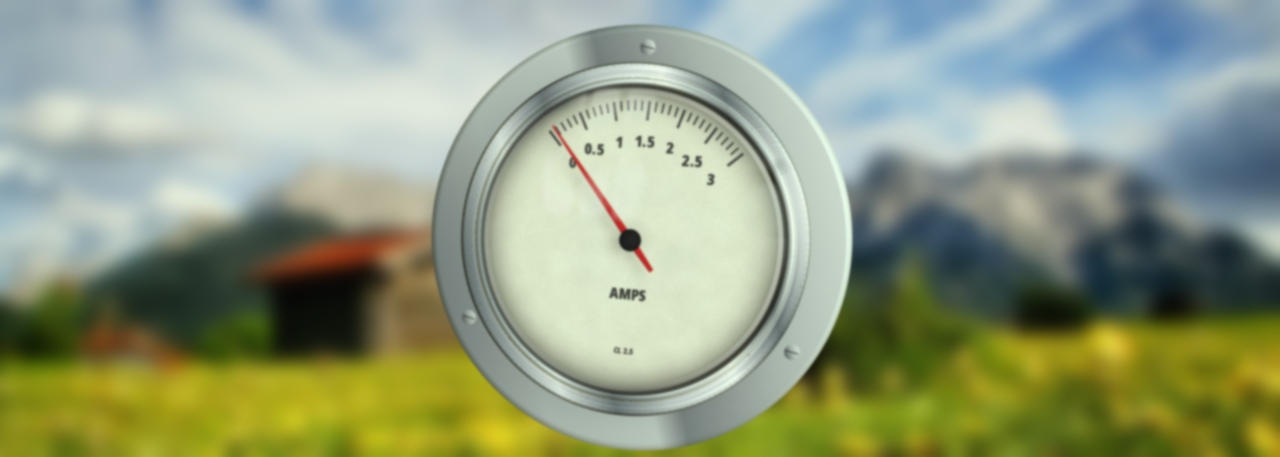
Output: 0.1A
